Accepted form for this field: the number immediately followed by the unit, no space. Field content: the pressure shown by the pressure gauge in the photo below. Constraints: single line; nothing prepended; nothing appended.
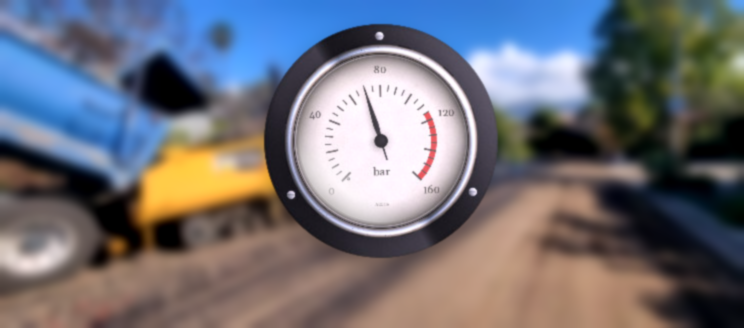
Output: 70bar
